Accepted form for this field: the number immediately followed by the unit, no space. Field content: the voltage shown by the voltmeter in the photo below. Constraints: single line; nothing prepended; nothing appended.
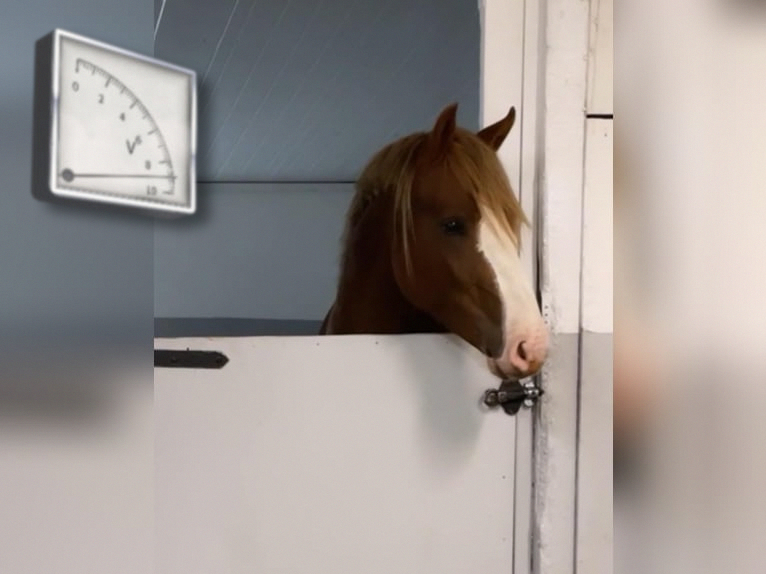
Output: 9V
